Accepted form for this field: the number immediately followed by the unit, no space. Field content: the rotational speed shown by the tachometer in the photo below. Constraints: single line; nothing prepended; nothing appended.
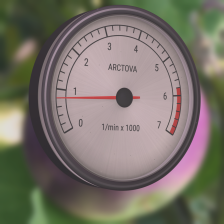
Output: 800rpm
